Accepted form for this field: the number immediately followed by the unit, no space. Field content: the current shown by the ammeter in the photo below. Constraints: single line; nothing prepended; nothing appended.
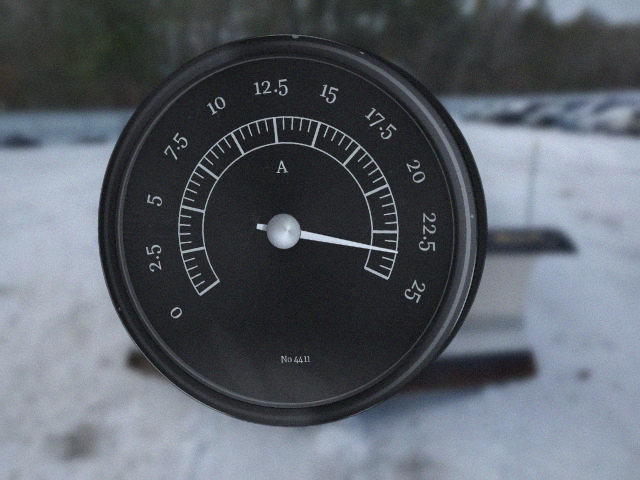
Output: 23.5A
